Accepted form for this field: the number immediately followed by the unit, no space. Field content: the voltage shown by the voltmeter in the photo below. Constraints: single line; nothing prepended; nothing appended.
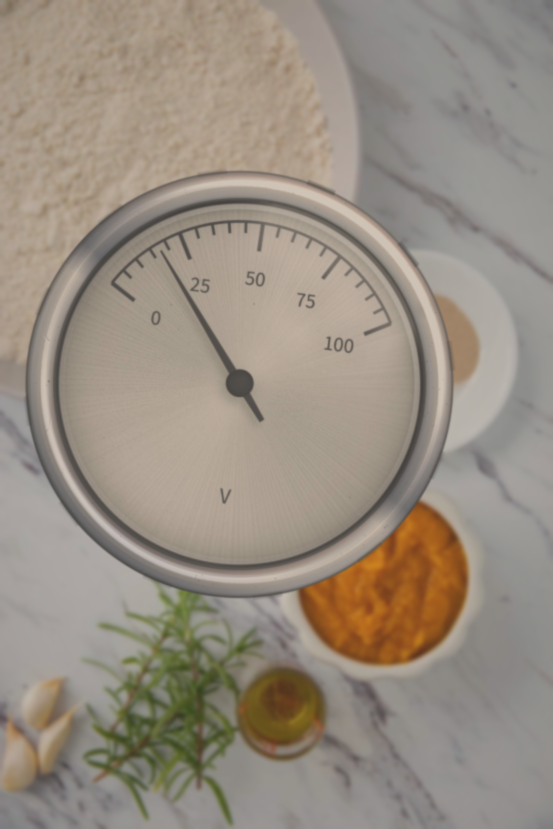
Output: 17.5V
